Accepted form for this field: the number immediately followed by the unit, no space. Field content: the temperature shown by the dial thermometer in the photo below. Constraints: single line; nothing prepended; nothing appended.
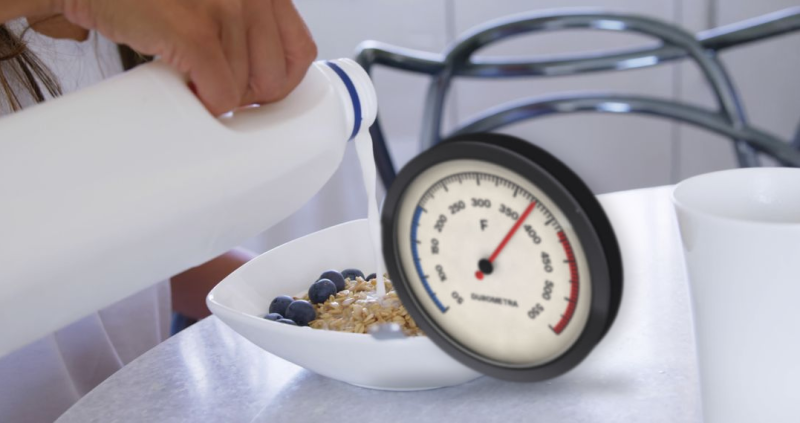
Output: 375°F
